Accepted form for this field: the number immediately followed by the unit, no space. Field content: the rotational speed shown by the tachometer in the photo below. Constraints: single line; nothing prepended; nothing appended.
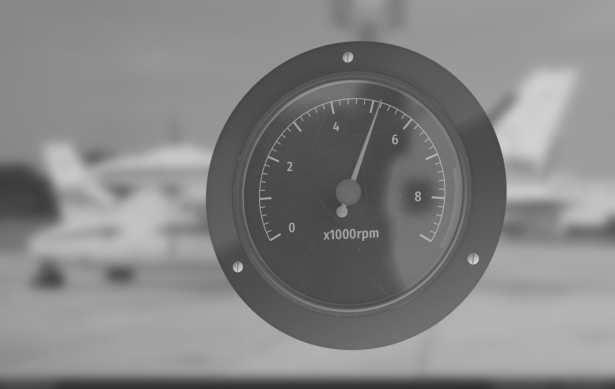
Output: 5200rpm
